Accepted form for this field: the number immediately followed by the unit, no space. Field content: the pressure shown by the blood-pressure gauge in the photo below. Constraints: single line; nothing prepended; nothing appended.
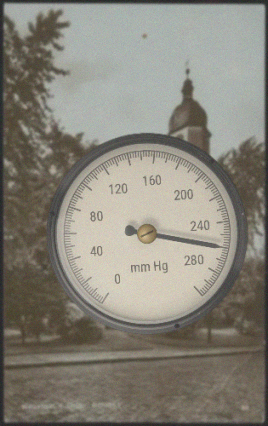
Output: 260mmHg
